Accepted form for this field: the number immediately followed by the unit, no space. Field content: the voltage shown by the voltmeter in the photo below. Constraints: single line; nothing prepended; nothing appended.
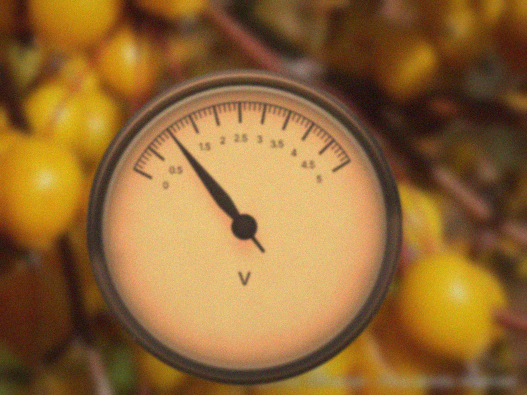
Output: 1V
